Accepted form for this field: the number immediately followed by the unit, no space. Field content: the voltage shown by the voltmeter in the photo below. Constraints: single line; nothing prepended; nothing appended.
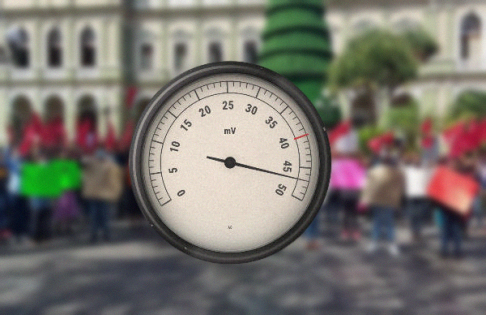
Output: 47mV
